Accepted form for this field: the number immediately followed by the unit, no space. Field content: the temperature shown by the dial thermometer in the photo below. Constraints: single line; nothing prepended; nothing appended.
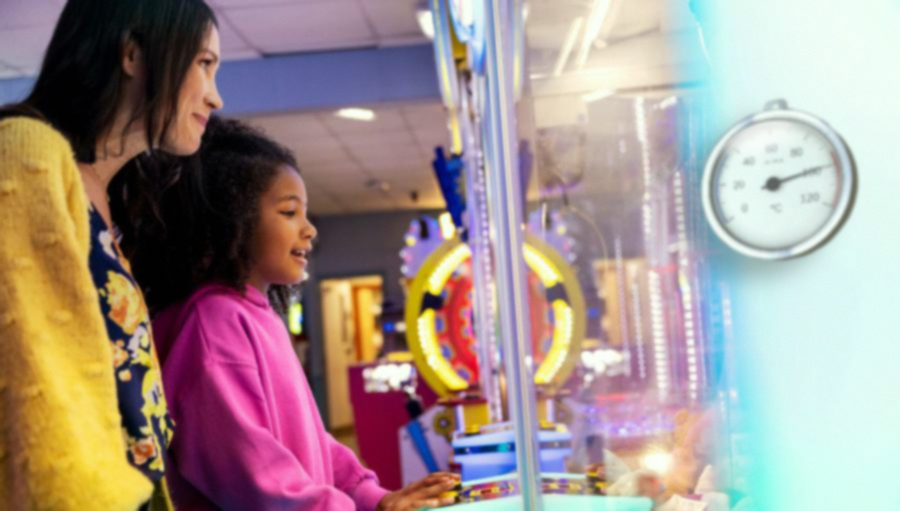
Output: 100°C
